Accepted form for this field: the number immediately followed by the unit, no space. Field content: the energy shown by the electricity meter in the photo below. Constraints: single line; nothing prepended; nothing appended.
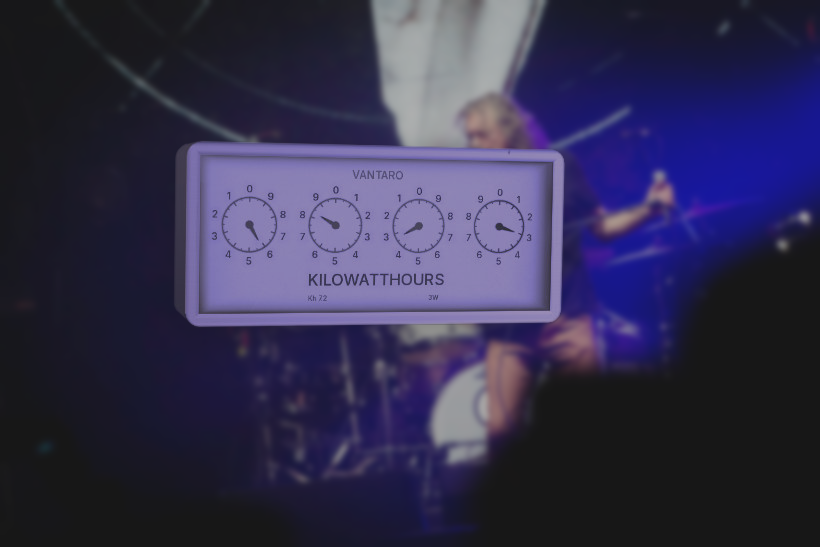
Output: 5833kWh
